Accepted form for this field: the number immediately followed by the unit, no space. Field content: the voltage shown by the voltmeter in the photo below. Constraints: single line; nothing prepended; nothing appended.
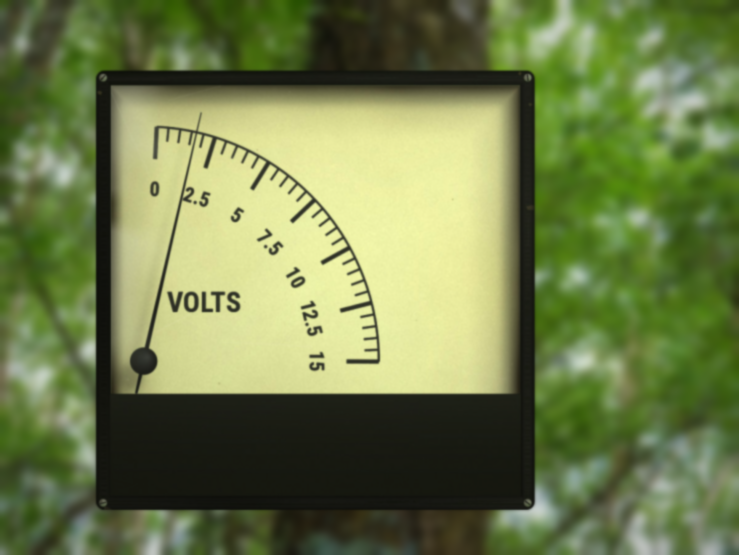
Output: 1.75V
